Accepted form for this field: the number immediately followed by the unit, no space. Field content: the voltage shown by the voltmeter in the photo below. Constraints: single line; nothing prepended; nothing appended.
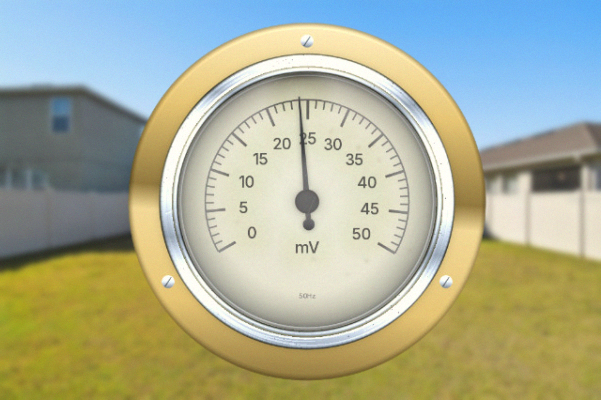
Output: 24mV
